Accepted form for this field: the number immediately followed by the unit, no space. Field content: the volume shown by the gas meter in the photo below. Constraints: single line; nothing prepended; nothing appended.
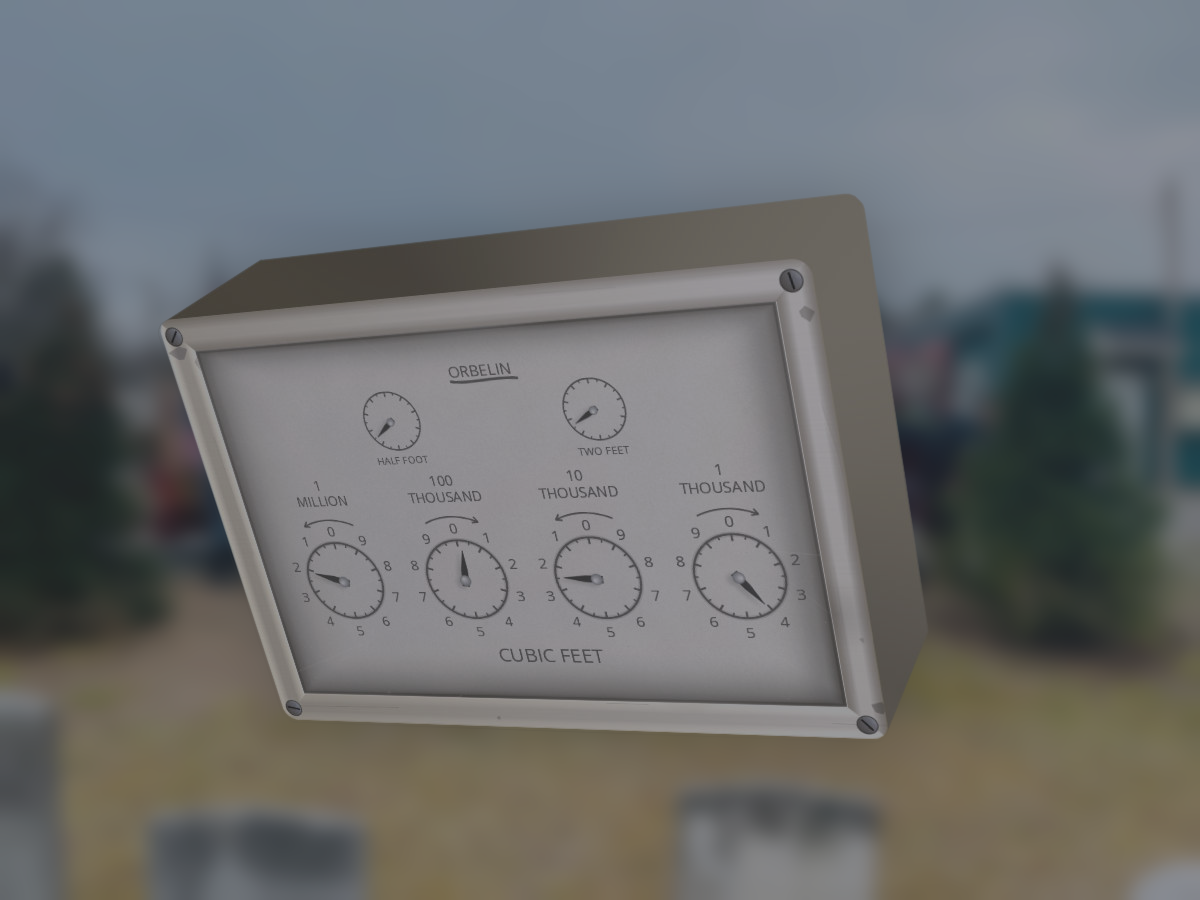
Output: 202400ft³
